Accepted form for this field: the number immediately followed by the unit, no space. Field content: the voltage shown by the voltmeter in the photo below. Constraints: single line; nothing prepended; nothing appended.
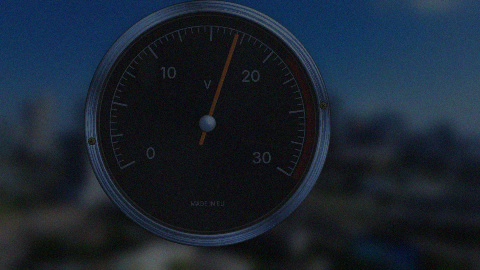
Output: 17V
